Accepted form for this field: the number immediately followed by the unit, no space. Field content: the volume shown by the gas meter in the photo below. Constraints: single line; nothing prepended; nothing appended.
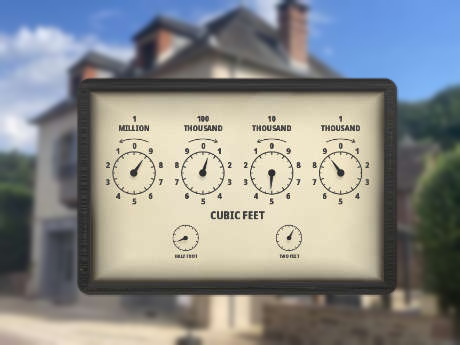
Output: 904900ft³
